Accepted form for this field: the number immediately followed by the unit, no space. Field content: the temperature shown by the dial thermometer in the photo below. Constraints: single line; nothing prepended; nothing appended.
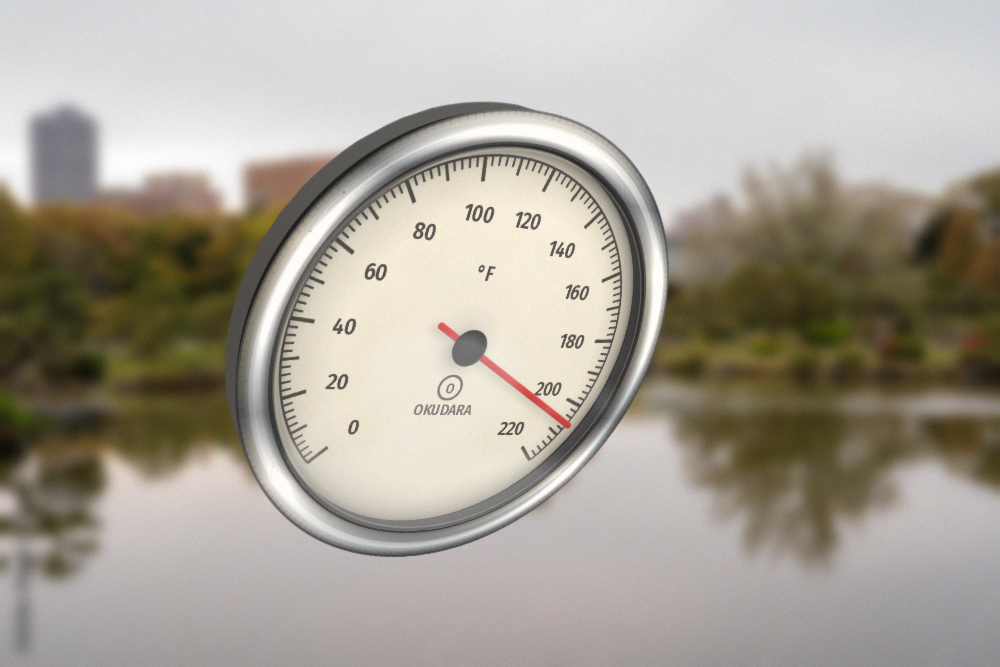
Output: 206°F
